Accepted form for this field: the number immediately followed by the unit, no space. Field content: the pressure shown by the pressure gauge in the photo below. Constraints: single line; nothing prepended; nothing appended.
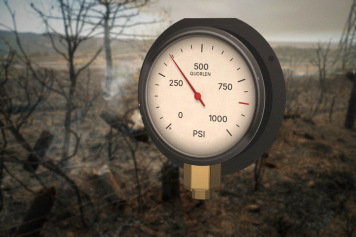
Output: 350psi
